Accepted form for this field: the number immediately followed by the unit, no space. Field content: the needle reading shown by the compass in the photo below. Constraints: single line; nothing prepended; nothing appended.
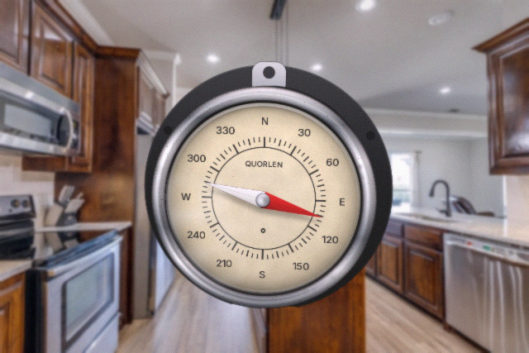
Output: 105°
